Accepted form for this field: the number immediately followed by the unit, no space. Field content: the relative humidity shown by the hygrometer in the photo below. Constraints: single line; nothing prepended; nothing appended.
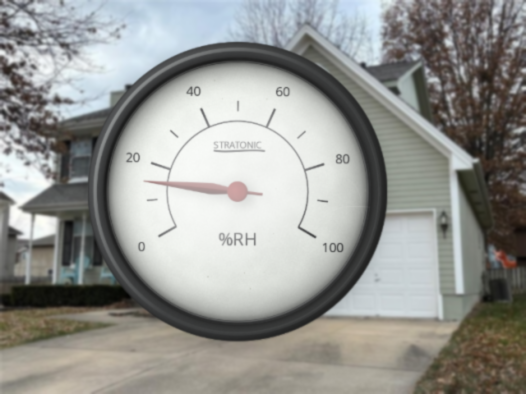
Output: 15%
